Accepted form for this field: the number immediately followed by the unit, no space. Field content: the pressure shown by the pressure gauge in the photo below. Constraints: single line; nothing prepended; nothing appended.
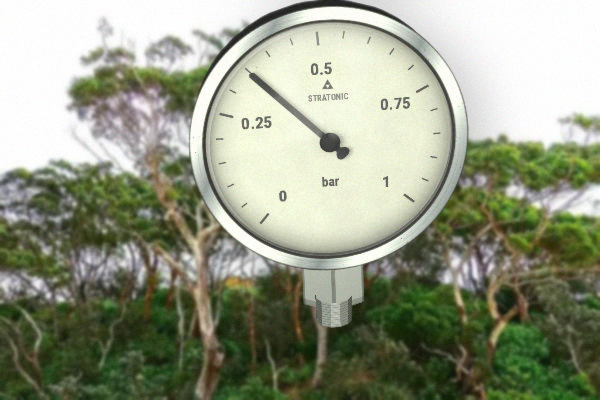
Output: 0.35bar
